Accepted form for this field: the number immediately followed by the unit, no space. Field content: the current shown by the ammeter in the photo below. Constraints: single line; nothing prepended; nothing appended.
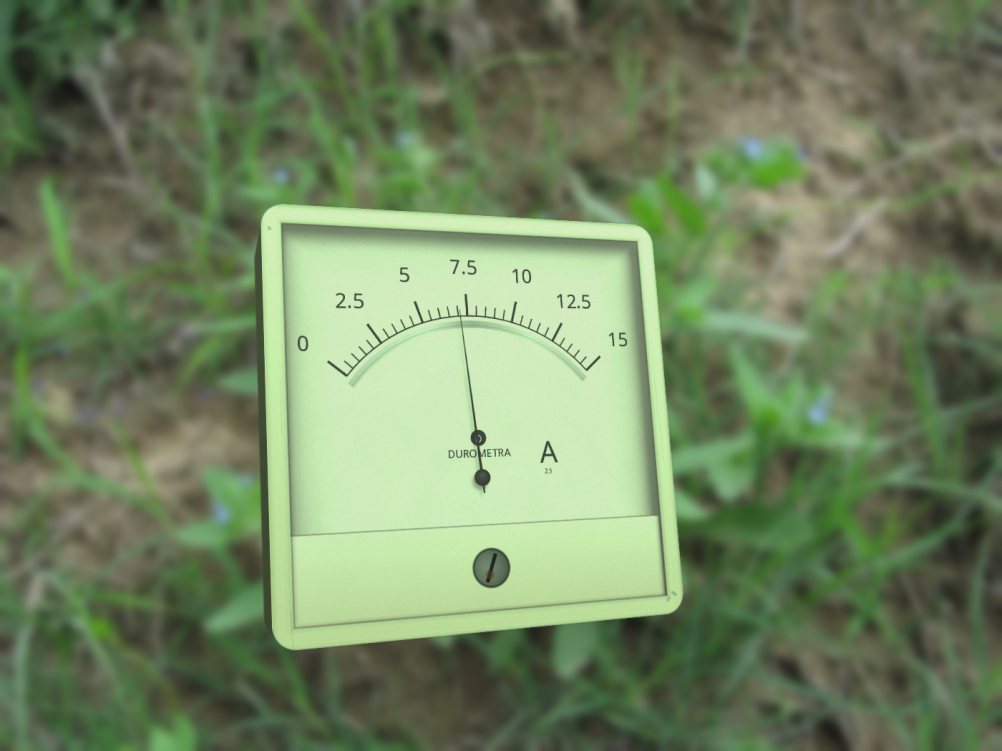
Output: 7A
